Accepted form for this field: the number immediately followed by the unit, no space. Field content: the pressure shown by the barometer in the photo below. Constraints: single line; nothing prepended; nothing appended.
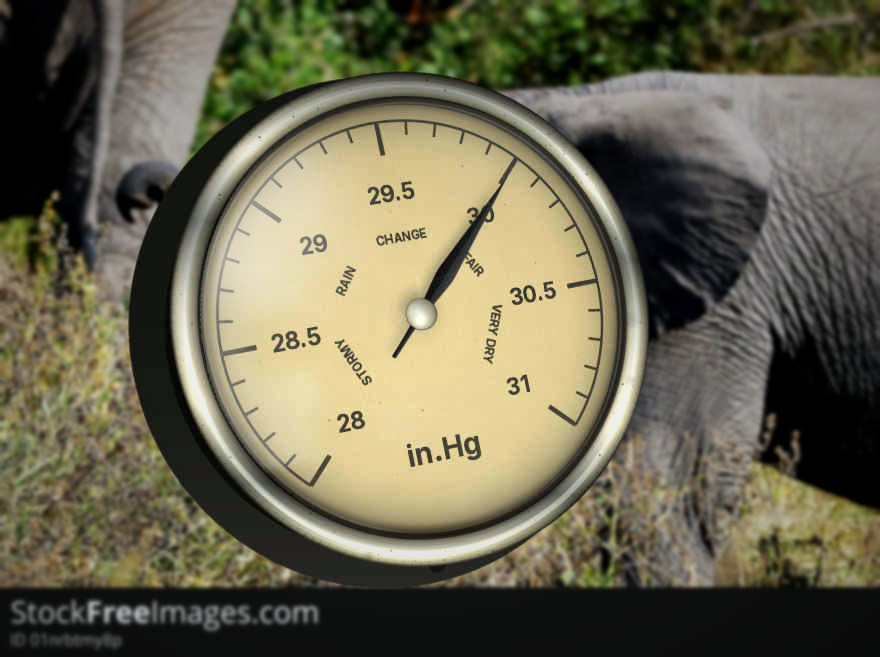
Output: 30inHg
